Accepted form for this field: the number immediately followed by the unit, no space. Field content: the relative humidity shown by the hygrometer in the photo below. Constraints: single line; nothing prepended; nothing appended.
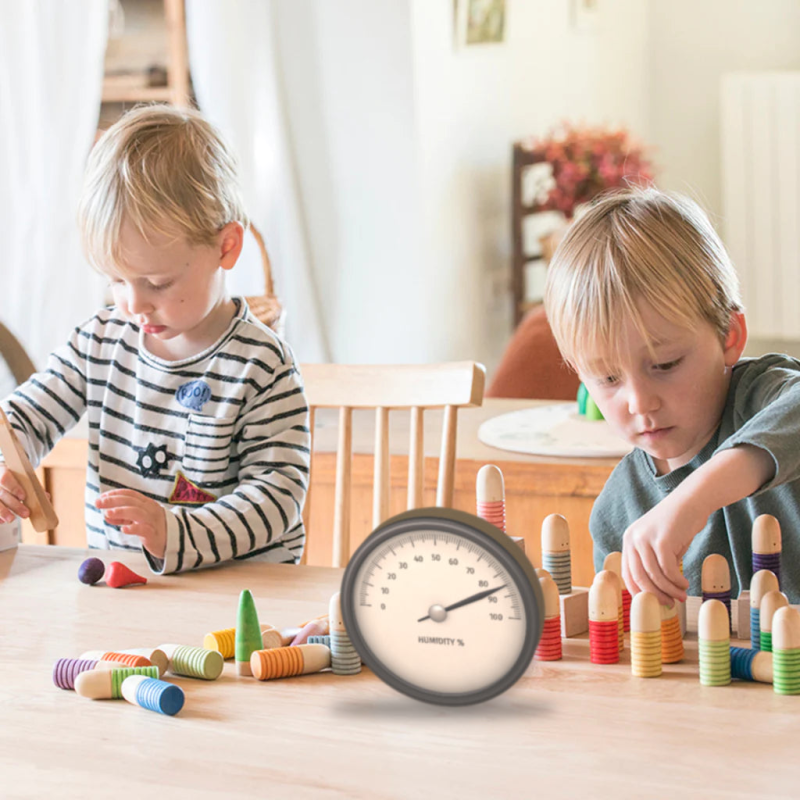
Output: 85%
